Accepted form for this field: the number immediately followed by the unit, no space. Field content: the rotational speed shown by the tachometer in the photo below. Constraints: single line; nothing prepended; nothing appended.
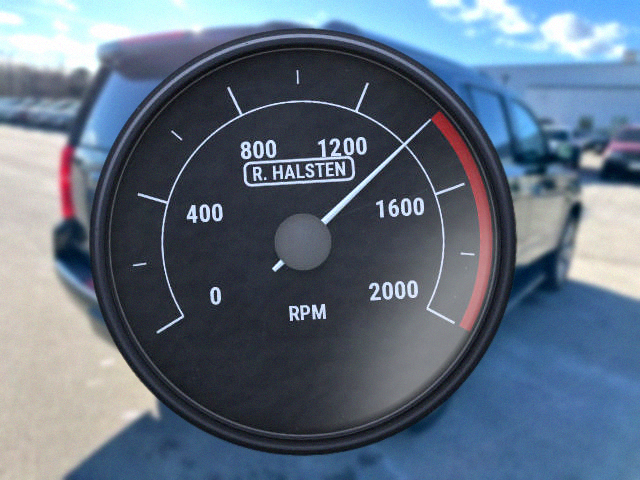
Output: 1400rpm
